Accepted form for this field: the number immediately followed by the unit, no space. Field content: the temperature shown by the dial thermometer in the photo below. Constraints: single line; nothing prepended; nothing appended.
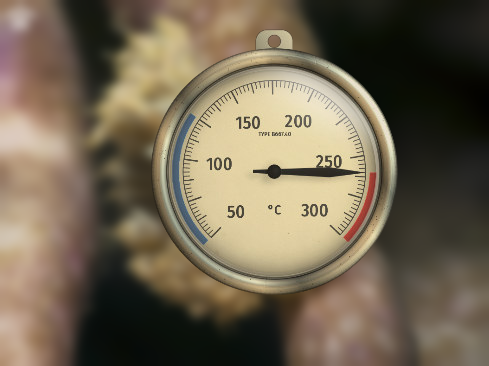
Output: 260°C
